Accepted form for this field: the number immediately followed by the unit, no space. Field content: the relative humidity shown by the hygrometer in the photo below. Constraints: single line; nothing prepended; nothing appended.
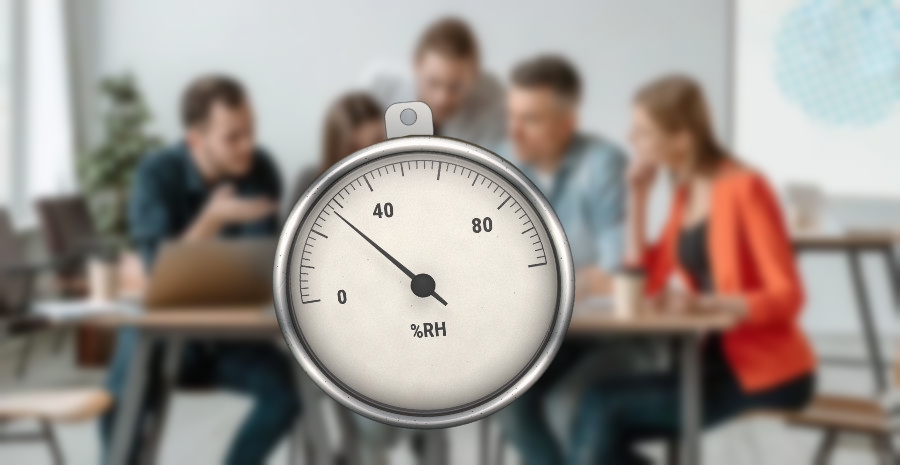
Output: 28%
